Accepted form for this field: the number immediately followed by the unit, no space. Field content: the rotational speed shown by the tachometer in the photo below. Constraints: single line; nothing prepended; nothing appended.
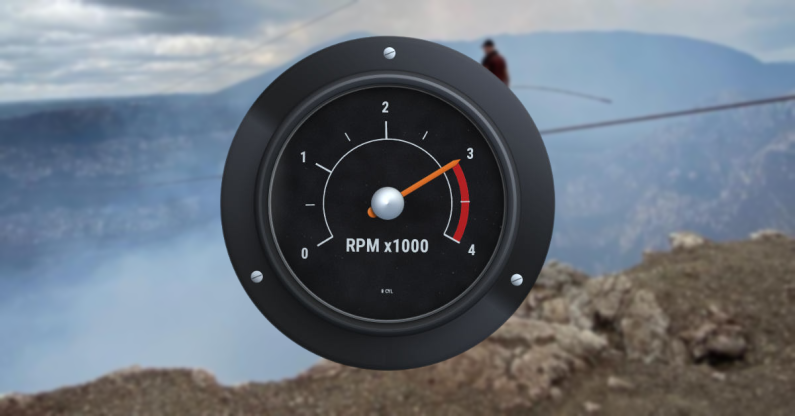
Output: 3000rpm
